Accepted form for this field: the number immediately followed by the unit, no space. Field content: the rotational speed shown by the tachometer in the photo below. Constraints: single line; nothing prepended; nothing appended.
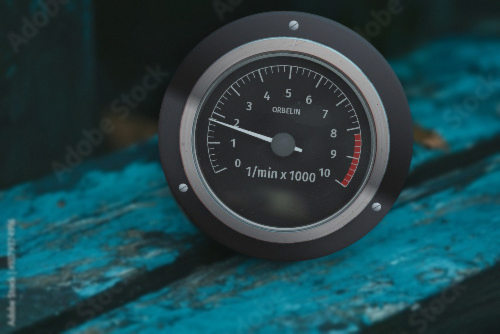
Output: 1800rpm
